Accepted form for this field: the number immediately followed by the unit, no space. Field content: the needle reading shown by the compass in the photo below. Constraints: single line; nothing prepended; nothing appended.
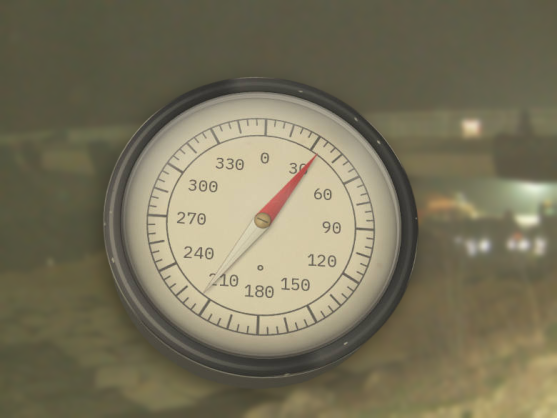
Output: 35°
